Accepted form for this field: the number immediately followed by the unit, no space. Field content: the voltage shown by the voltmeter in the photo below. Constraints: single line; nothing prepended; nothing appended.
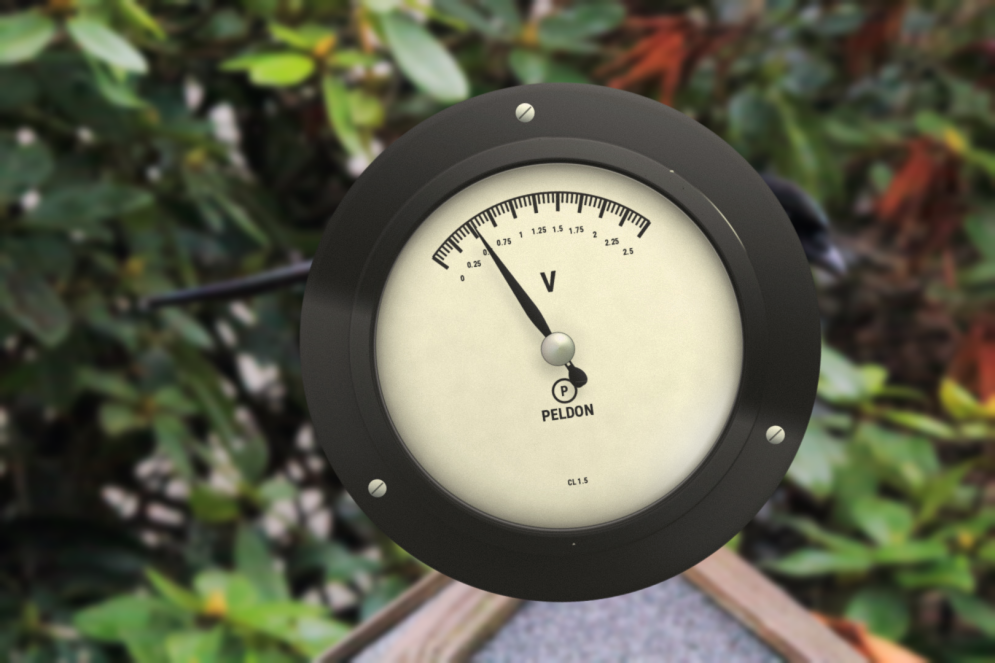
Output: 0.55V
